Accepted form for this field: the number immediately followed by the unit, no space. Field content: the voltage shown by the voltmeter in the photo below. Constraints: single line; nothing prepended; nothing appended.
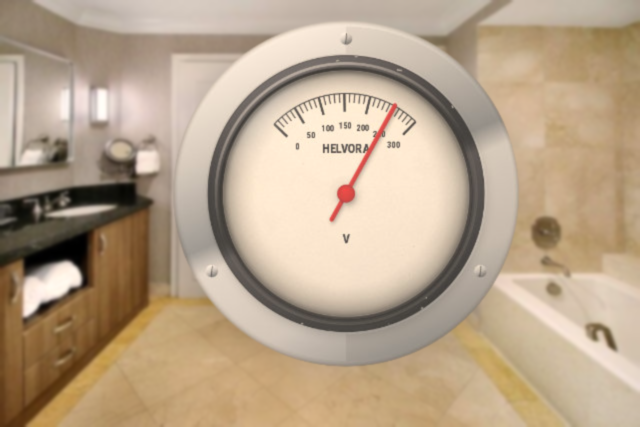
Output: 250V
